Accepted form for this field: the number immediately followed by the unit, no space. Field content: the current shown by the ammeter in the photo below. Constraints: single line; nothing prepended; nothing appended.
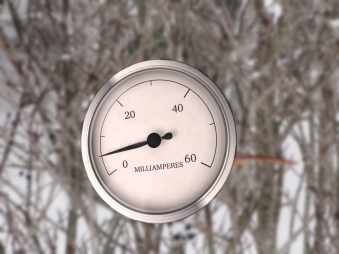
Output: 5mA
